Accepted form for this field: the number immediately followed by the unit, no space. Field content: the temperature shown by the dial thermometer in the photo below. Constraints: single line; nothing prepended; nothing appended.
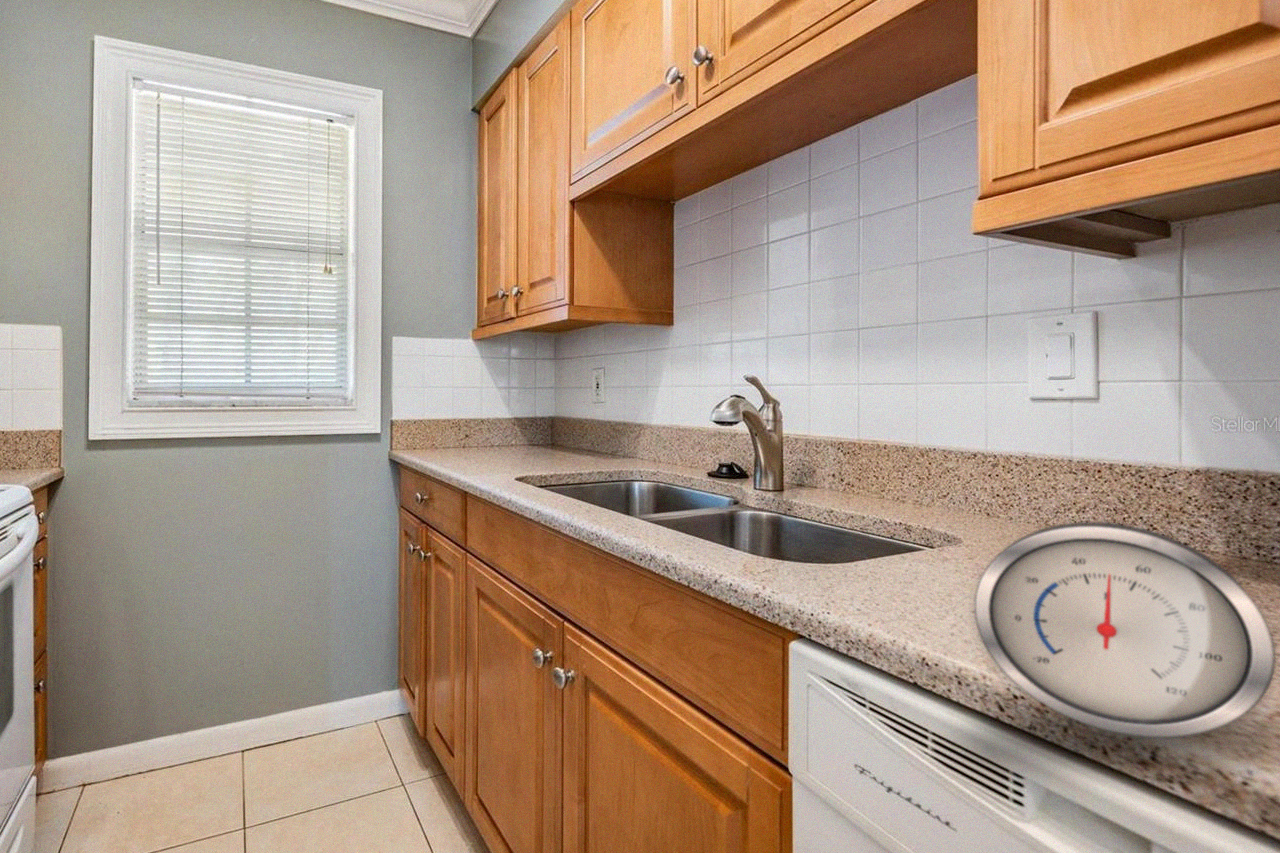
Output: 50°F
